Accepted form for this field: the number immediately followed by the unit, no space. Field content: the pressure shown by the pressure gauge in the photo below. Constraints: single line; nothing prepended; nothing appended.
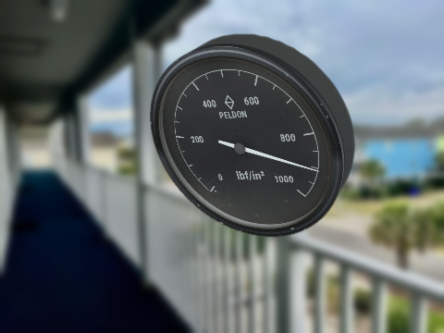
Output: 900psi
